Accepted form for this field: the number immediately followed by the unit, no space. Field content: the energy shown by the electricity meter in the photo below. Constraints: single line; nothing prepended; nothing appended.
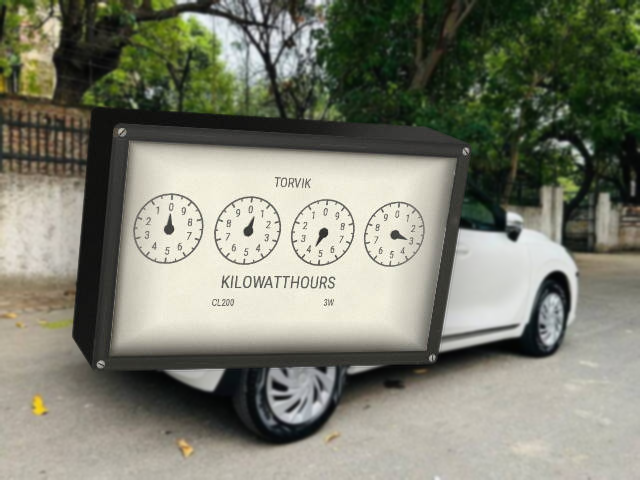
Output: 43kWh
